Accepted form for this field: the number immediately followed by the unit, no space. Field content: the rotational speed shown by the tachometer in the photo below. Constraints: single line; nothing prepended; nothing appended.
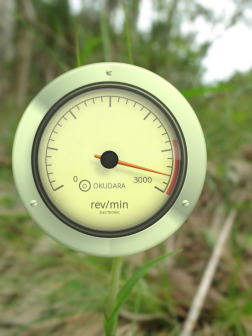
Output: 2800rpm
